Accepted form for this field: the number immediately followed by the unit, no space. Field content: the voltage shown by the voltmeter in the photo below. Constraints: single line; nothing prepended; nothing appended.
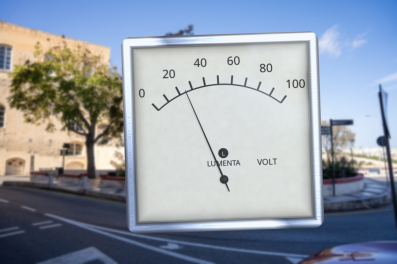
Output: 25V
